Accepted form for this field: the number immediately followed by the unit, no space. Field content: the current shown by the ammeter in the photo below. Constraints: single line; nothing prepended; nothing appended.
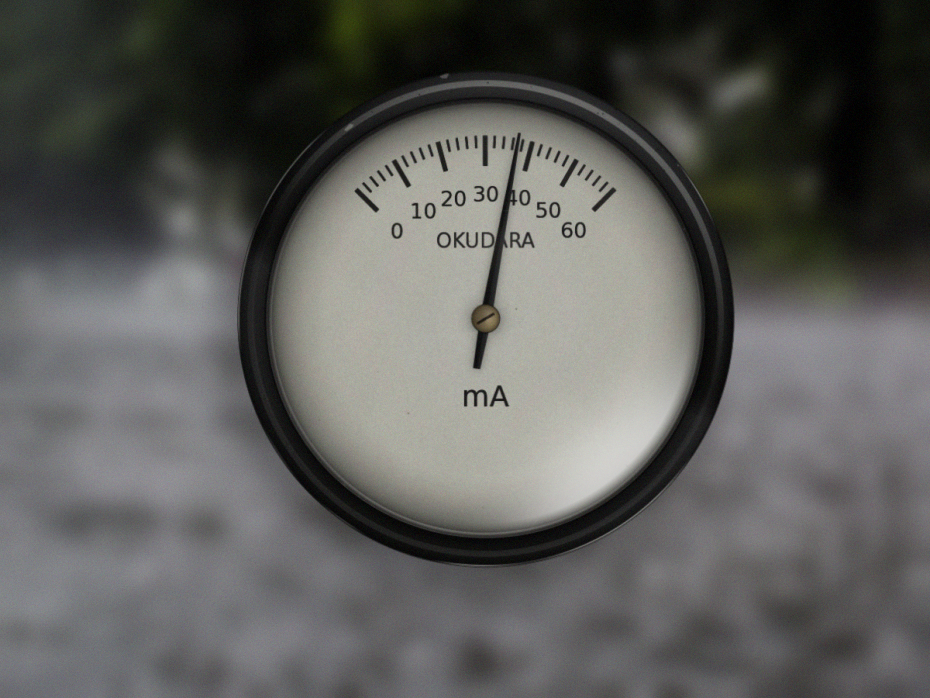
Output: 37mA
